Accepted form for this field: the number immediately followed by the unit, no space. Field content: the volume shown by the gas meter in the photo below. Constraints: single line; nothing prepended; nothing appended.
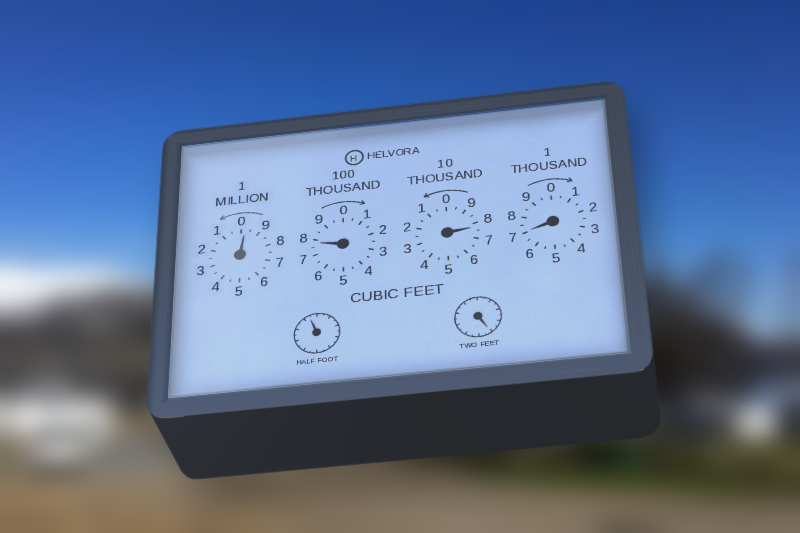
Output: 977700ft³
